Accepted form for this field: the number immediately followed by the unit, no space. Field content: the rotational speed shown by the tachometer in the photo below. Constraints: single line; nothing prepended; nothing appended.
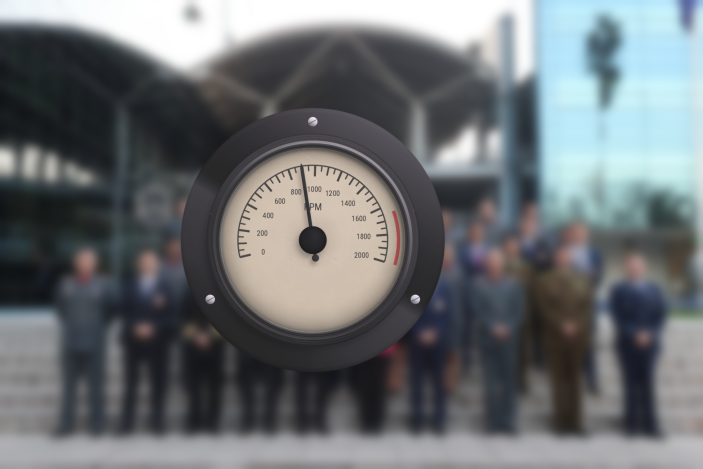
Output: 900rpm
